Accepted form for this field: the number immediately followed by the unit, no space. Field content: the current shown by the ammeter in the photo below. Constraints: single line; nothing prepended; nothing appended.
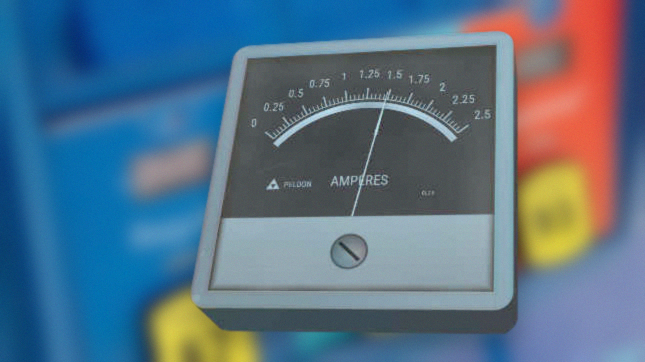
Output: 1.5A
